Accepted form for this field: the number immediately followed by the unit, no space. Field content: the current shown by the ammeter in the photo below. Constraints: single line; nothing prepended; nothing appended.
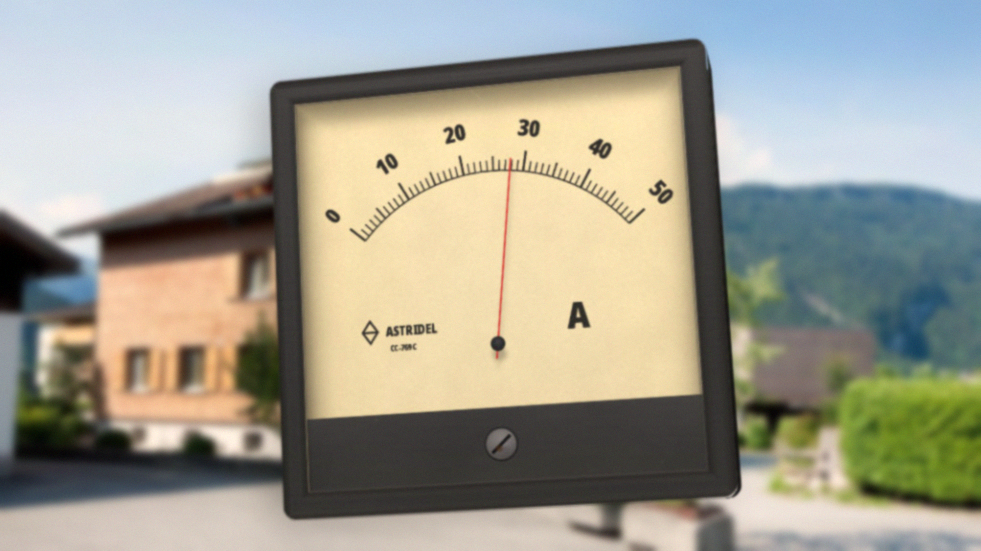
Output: 28A
